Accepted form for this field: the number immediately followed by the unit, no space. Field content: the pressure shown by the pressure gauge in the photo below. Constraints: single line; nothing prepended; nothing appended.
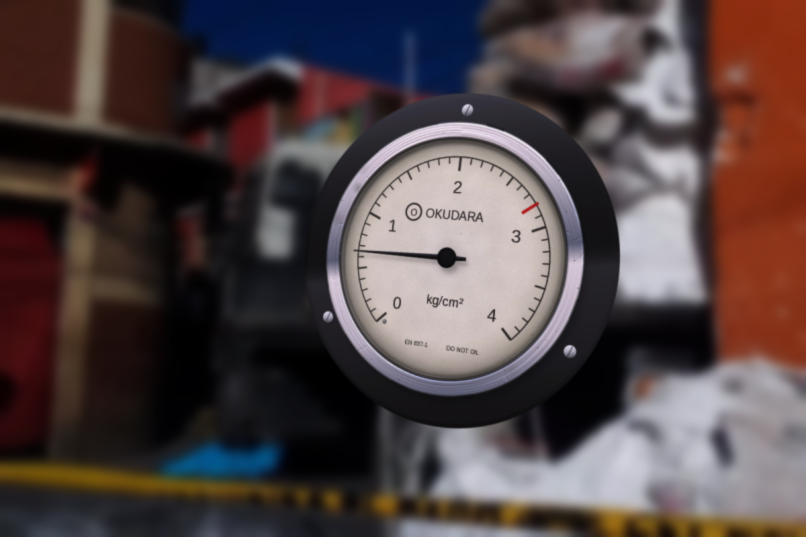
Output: 0.65kg/cm²
